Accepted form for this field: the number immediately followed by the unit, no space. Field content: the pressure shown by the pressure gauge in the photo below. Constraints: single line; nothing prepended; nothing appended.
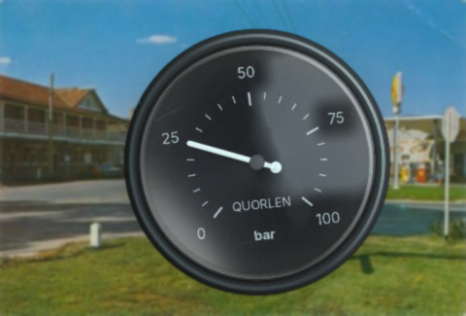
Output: 25bar
